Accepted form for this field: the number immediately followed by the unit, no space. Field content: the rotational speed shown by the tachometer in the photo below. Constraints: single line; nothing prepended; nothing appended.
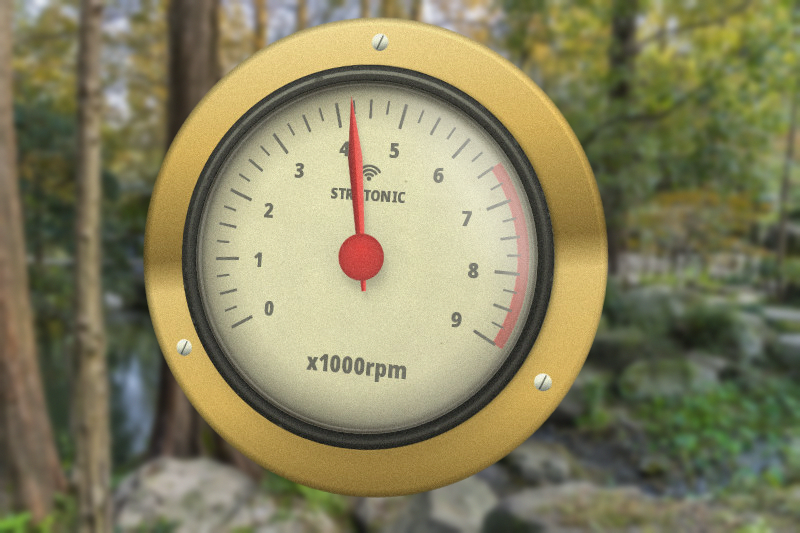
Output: 4250rpm
